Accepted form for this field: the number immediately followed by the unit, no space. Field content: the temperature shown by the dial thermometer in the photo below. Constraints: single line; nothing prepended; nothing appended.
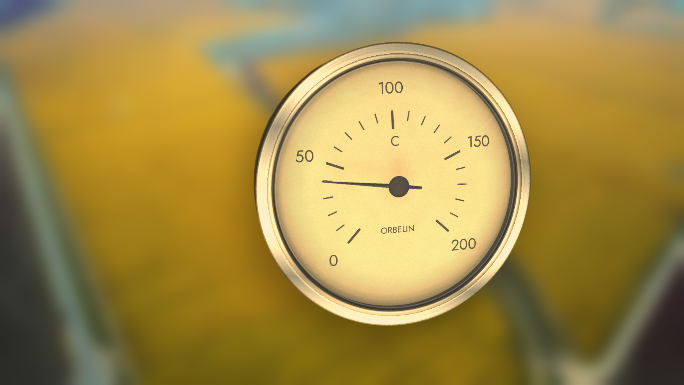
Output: 40°C
